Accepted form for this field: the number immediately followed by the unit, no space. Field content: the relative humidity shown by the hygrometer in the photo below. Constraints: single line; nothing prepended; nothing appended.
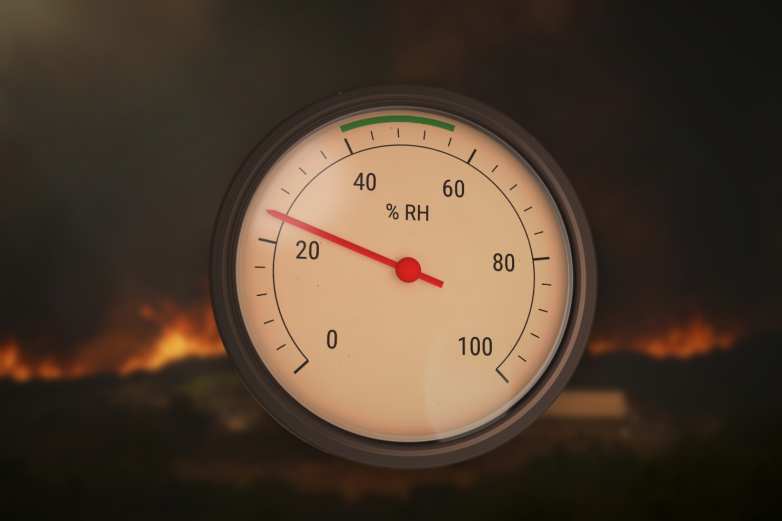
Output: 24%
